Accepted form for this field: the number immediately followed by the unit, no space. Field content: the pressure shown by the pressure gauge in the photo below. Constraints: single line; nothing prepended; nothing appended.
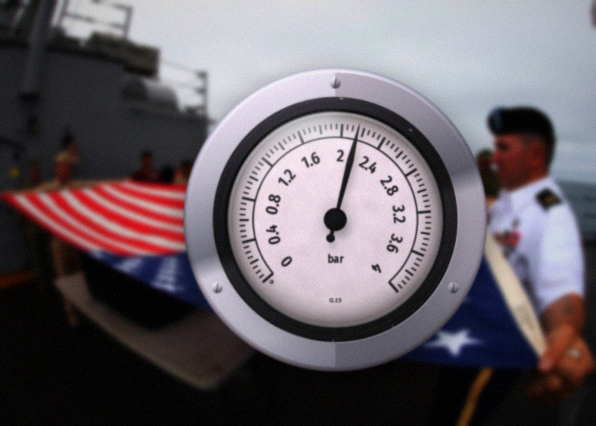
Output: 2.15bar
